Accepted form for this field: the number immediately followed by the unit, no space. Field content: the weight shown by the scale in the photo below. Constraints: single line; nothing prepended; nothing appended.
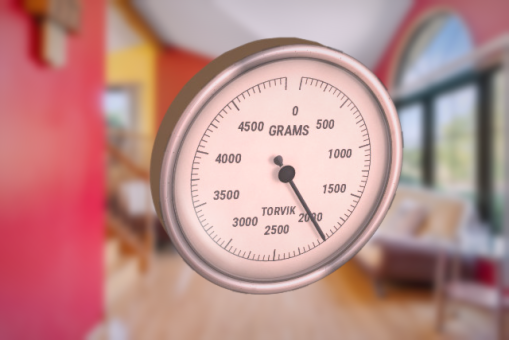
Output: 2000g
